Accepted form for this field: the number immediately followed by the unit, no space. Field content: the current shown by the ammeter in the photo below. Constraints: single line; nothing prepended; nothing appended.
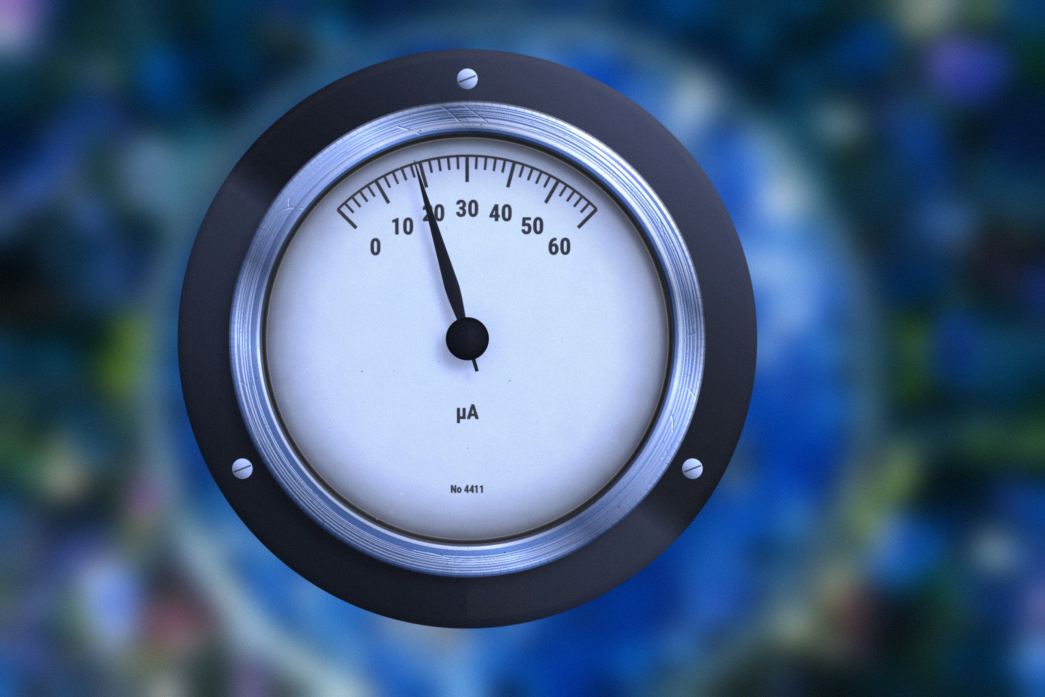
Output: 19µA
